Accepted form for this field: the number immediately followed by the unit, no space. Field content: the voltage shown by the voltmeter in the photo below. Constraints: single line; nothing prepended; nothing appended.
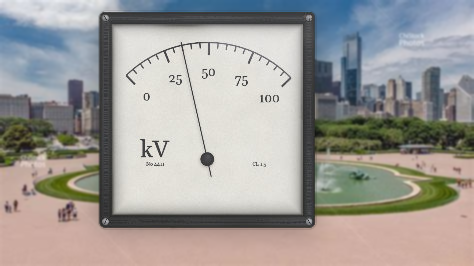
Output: 35kV
